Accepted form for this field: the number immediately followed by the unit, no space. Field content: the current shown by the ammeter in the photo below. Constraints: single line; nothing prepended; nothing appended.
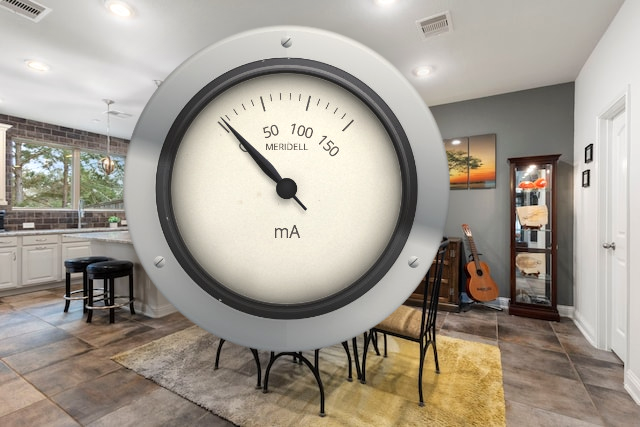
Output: 5mA
